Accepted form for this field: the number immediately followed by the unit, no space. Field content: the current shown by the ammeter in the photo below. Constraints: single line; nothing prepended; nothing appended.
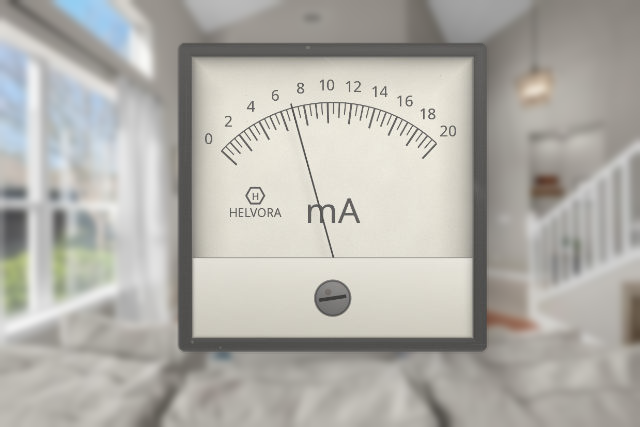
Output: 7mA
